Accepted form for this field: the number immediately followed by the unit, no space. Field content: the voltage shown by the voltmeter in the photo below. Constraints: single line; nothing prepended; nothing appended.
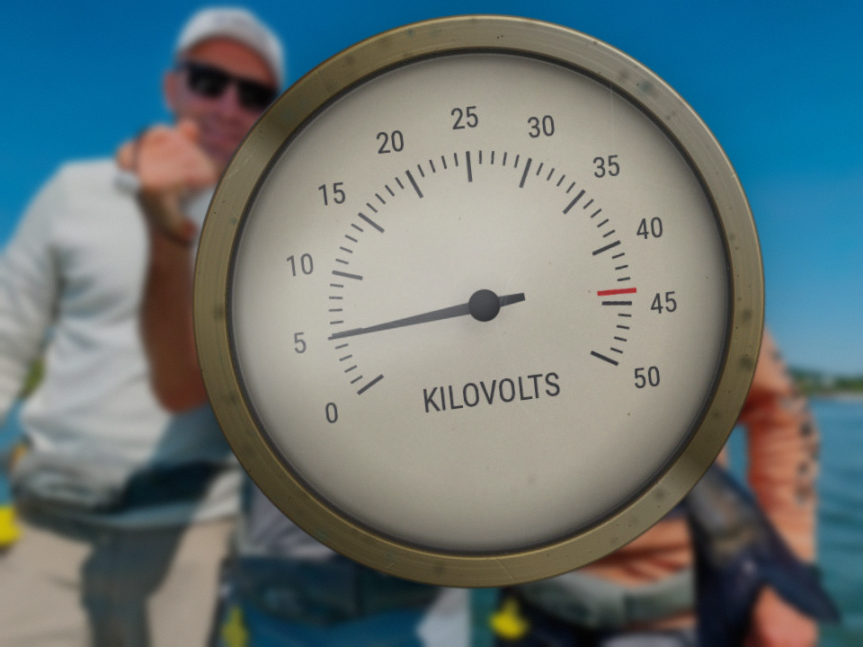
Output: 5kV
